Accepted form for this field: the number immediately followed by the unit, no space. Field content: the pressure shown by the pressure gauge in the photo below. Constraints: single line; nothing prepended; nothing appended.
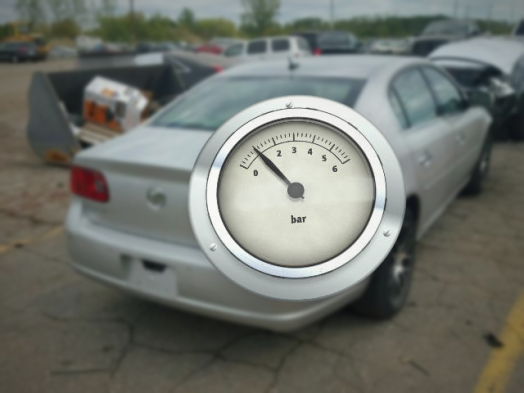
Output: 1bar
